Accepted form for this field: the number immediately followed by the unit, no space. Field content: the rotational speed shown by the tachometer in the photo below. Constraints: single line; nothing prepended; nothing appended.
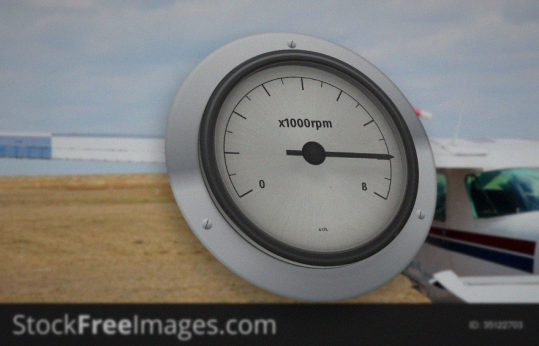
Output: 7000rpm
